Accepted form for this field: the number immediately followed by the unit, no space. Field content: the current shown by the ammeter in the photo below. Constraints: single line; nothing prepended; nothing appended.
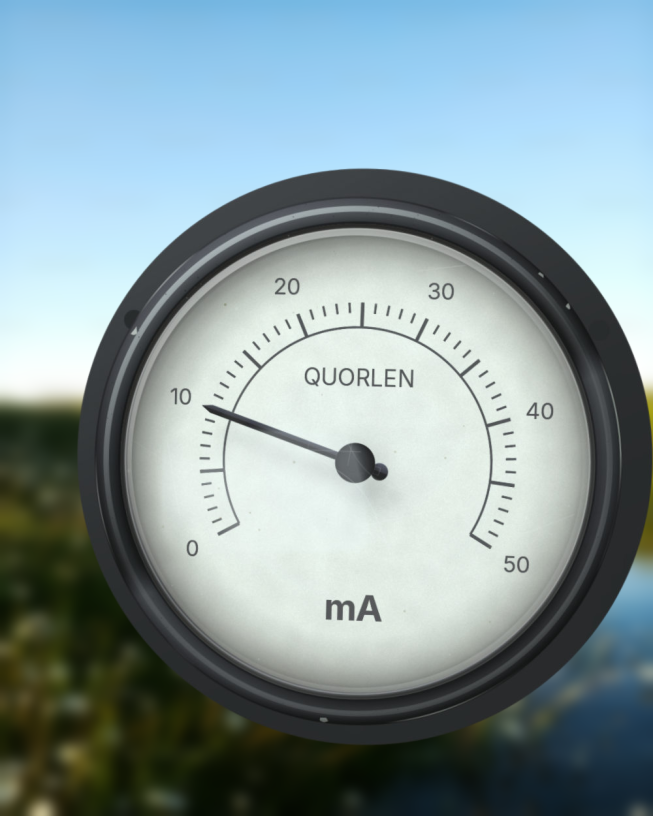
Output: 10mA
